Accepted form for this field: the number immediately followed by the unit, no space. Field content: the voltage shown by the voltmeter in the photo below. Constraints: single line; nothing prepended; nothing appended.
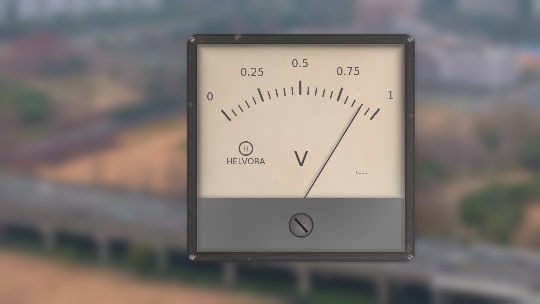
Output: 0.9V
